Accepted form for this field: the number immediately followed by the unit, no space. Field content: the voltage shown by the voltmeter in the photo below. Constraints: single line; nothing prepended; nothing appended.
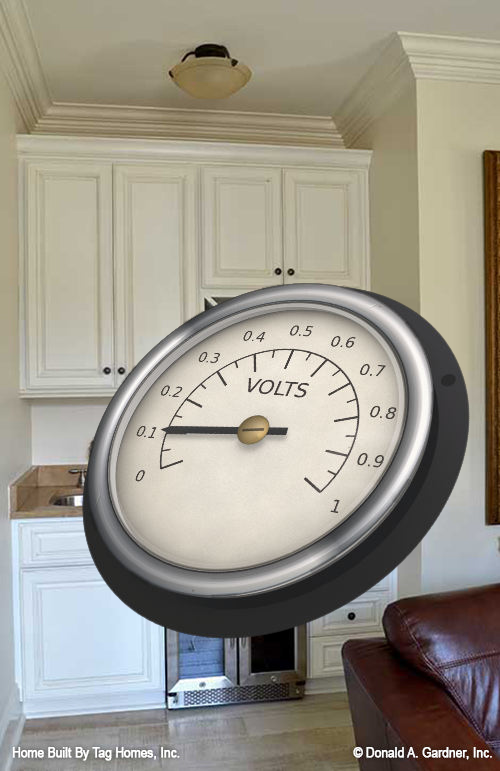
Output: 0.1V
